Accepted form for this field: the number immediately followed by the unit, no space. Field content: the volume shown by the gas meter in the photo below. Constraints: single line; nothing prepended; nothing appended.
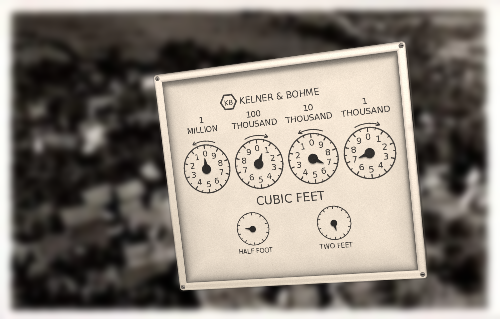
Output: 6700ft³
